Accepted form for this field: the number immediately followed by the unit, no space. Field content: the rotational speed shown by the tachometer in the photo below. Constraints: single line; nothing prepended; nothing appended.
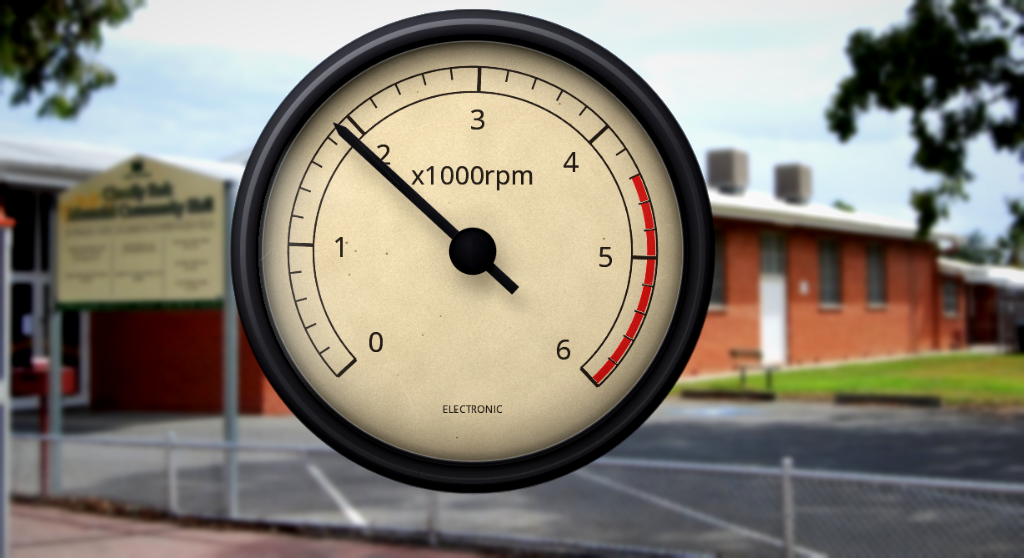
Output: 1900rpm
